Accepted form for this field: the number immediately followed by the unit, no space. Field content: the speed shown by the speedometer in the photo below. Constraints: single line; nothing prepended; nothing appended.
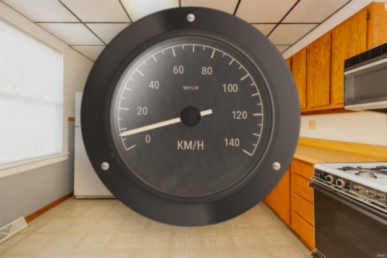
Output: 7.5km/h
